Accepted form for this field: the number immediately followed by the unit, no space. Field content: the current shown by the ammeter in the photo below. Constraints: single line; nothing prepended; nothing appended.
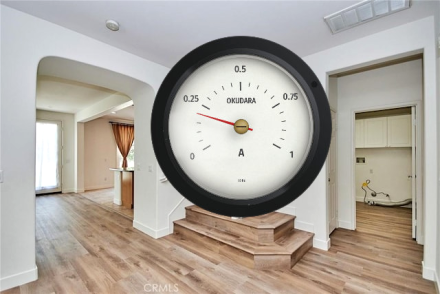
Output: 0.2A
